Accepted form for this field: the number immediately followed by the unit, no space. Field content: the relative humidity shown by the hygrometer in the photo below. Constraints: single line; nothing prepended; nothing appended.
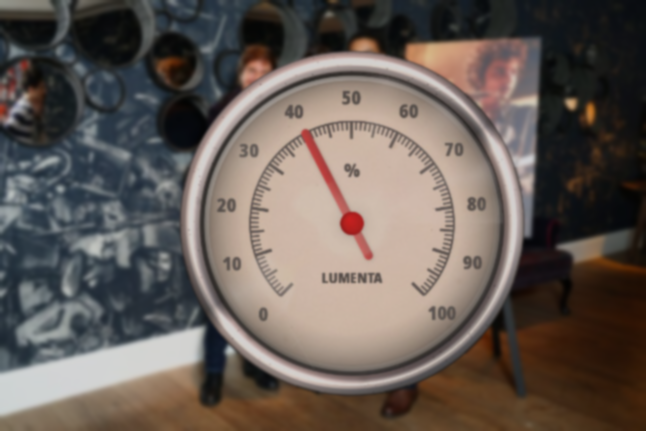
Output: 40%
